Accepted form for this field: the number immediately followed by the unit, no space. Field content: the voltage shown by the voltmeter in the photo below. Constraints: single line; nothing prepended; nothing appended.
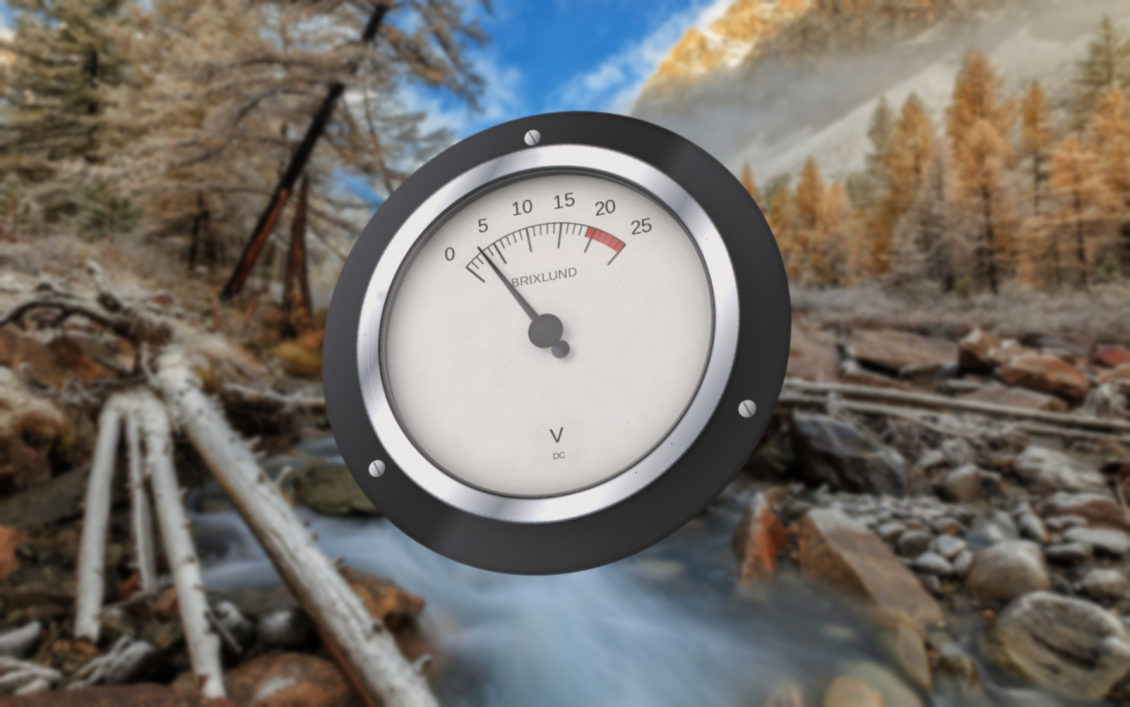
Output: 3V
